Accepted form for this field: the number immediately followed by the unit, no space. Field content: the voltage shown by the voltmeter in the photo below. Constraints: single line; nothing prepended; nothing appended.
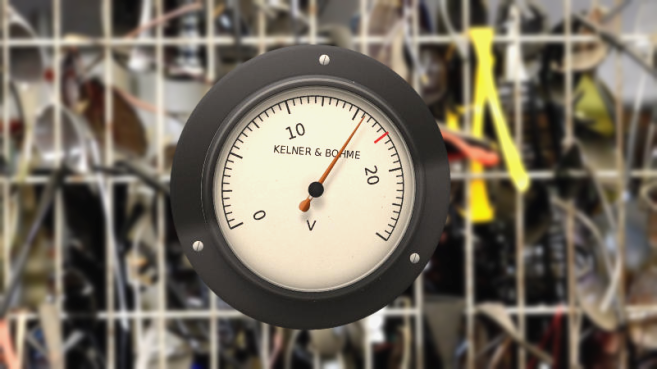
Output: 15.5V
